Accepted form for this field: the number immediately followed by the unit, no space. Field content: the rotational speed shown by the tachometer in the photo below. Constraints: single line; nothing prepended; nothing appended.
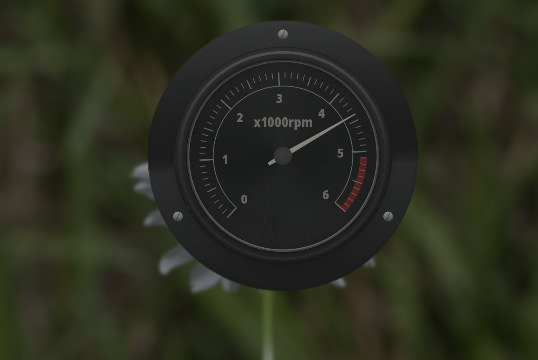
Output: 4400rpm
